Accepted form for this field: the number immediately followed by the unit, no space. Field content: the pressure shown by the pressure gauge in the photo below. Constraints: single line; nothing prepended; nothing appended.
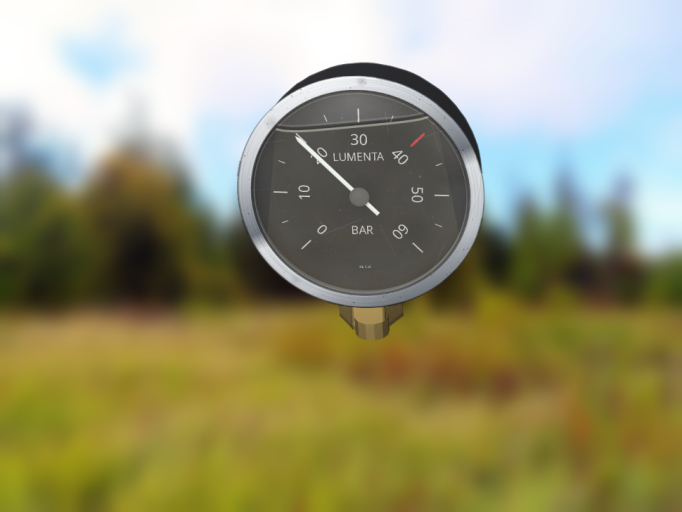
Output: 20bar
